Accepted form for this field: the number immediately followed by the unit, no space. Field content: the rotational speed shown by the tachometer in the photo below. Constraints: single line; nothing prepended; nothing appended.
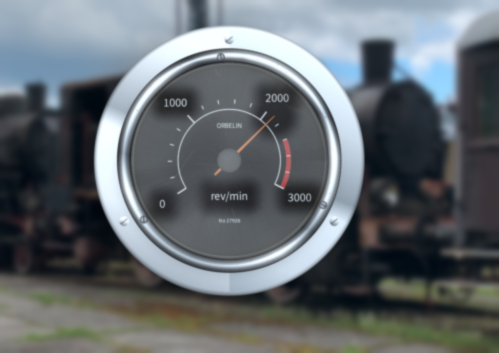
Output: 2100rpm
